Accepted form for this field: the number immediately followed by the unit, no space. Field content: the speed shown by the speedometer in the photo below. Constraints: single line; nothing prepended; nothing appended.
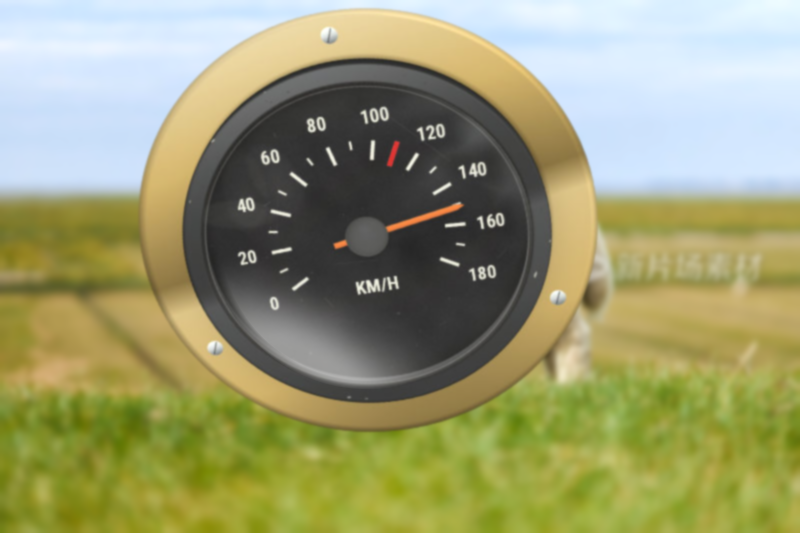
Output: 150km/h
